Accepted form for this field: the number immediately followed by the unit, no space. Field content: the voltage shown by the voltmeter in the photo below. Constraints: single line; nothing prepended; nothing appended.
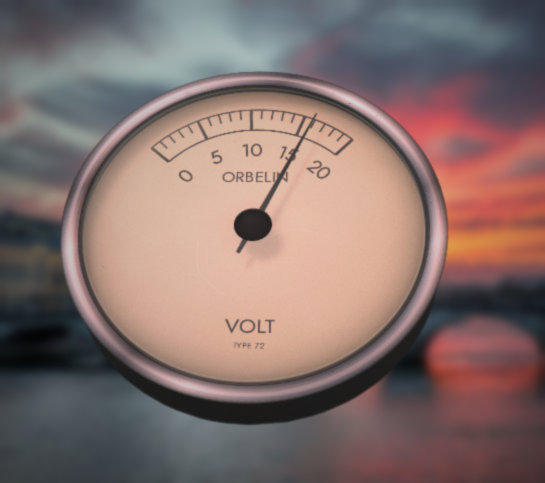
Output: 16V
